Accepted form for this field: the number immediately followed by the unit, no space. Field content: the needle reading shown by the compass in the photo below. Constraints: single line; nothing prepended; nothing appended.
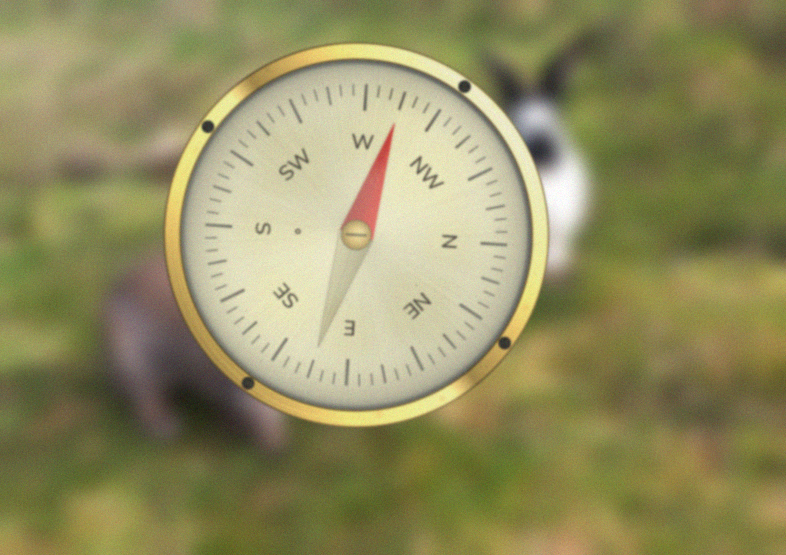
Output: 285°
